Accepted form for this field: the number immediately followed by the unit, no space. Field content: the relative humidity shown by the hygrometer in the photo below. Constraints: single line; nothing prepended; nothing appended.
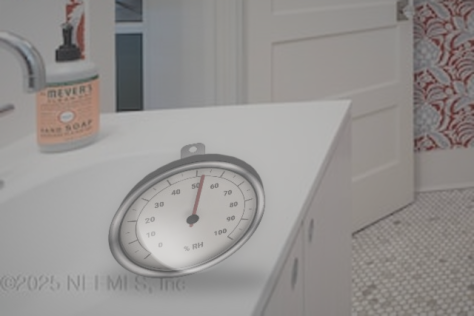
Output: 52.5%
